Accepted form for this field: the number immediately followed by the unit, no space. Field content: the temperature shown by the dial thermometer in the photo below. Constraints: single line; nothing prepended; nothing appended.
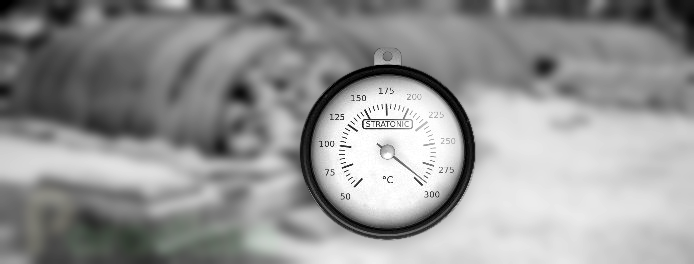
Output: 295°C
